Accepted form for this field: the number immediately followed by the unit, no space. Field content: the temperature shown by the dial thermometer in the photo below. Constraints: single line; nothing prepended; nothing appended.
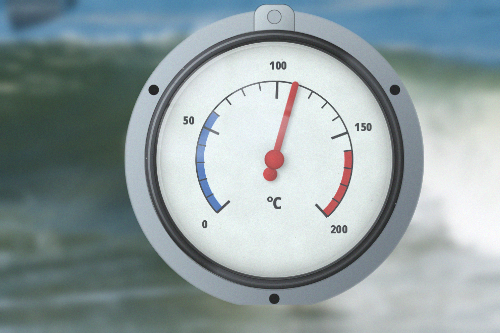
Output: 110°C
